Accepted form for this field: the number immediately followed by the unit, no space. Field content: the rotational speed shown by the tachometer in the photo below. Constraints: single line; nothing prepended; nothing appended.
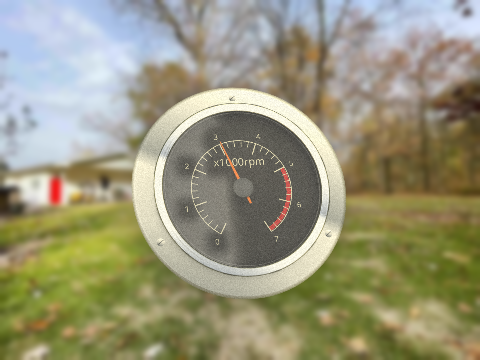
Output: 3000rpm
